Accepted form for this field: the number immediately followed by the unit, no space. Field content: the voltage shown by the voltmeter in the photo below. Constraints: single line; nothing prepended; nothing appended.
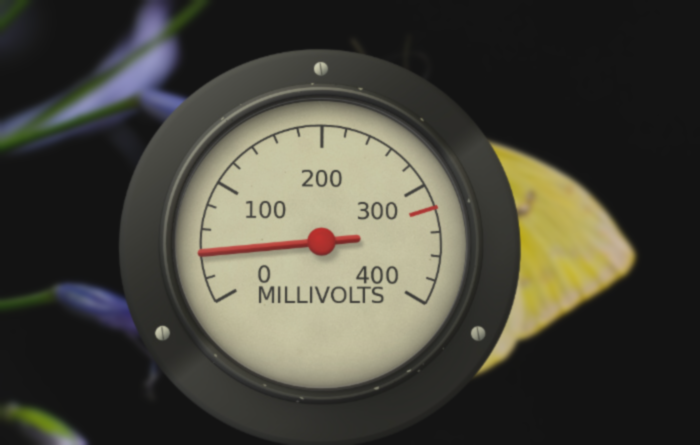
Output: 40mV
